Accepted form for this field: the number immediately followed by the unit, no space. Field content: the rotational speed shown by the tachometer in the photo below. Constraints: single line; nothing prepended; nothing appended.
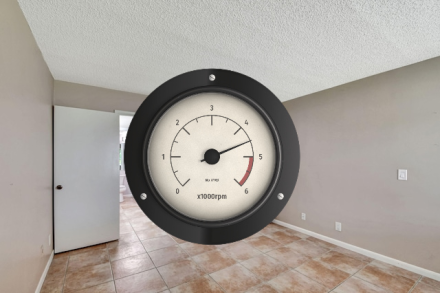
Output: 4500rpm
